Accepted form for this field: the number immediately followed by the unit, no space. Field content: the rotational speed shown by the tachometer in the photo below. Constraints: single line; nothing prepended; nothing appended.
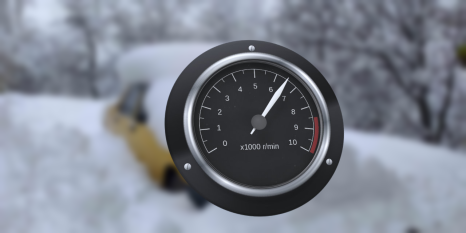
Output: 6500rpm
